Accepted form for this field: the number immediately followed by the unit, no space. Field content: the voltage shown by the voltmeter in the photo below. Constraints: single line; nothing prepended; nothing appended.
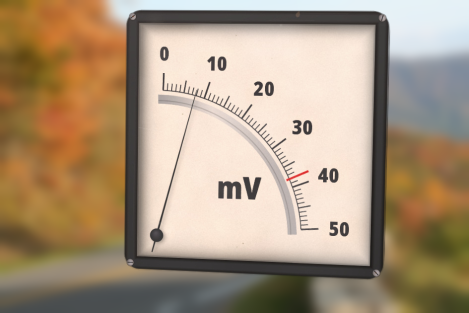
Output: 8mV
